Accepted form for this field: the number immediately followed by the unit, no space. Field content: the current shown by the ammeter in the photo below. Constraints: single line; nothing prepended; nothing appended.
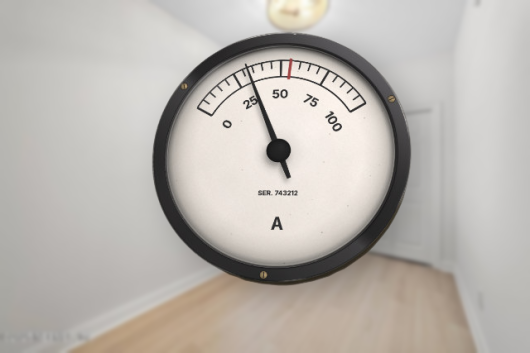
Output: 32.5A
